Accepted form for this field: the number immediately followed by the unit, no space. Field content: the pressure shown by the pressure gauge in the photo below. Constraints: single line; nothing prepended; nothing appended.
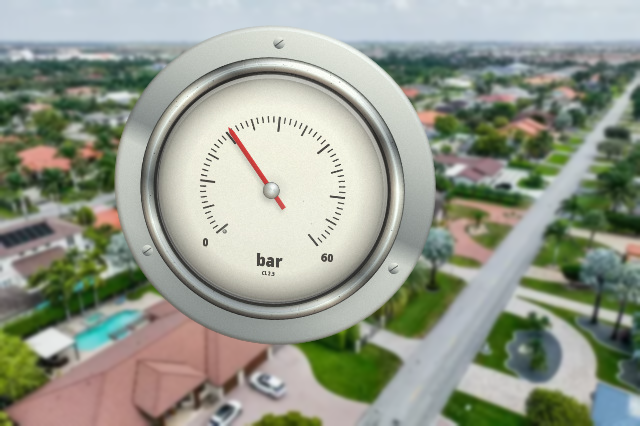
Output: 21bar
